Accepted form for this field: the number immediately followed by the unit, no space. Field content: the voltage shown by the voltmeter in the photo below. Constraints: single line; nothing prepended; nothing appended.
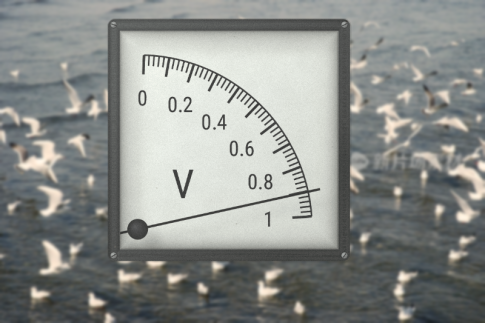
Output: 0.9V
